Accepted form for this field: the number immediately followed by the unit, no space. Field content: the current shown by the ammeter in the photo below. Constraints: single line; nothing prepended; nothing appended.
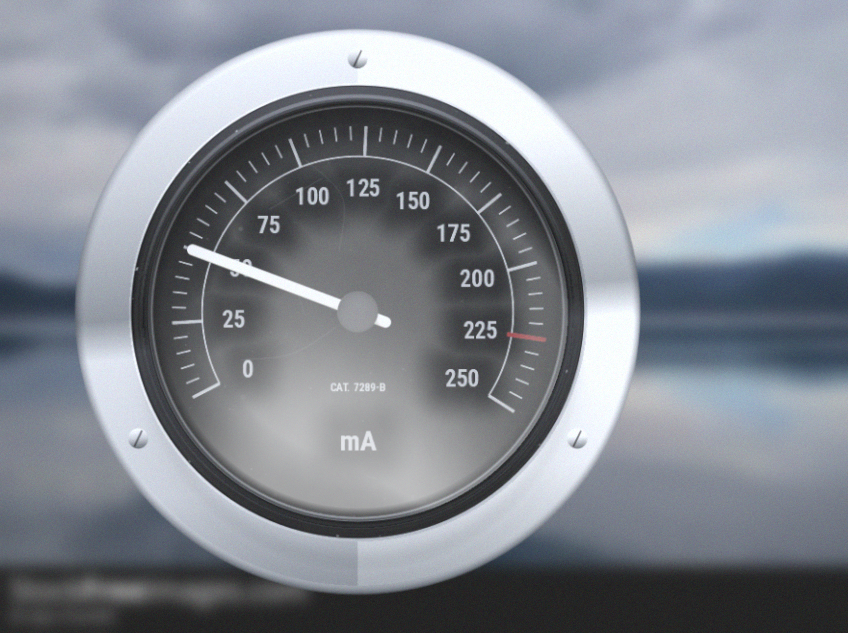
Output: 50mA
